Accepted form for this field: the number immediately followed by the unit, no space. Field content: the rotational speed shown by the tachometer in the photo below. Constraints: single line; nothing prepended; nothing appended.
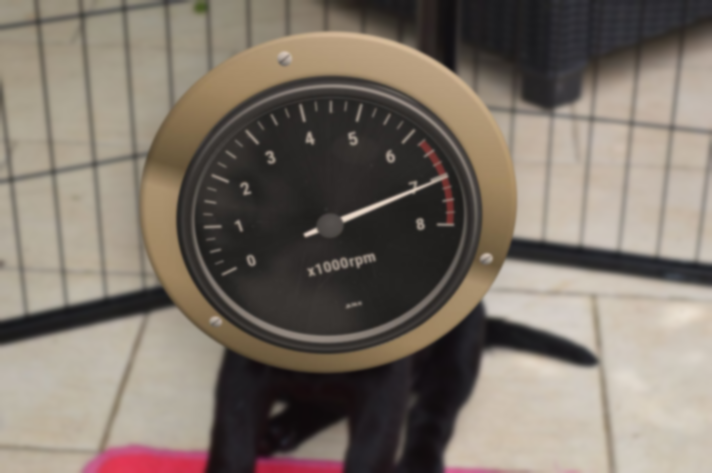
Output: 7000rpm
